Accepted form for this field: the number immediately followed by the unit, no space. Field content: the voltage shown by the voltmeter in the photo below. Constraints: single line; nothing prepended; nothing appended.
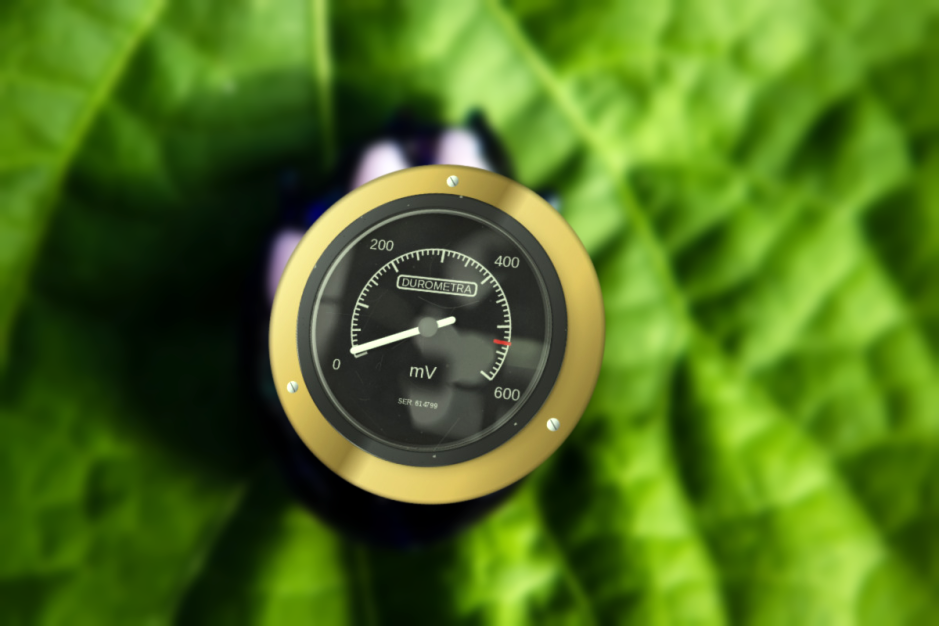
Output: 10mV
